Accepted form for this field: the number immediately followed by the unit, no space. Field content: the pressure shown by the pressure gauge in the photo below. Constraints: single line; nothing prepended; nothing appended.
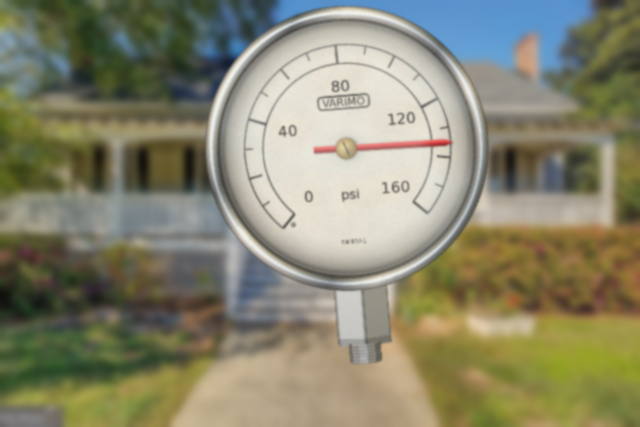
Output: 135psi
